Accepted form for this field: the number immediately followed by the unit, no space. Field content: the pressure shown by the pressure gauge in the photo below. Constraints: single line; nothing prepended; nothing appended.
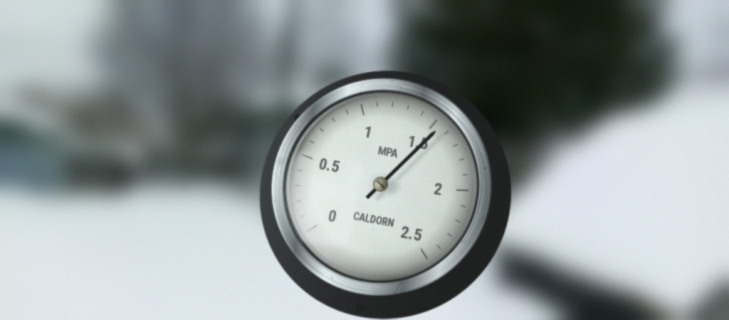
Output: 1.55MPa
